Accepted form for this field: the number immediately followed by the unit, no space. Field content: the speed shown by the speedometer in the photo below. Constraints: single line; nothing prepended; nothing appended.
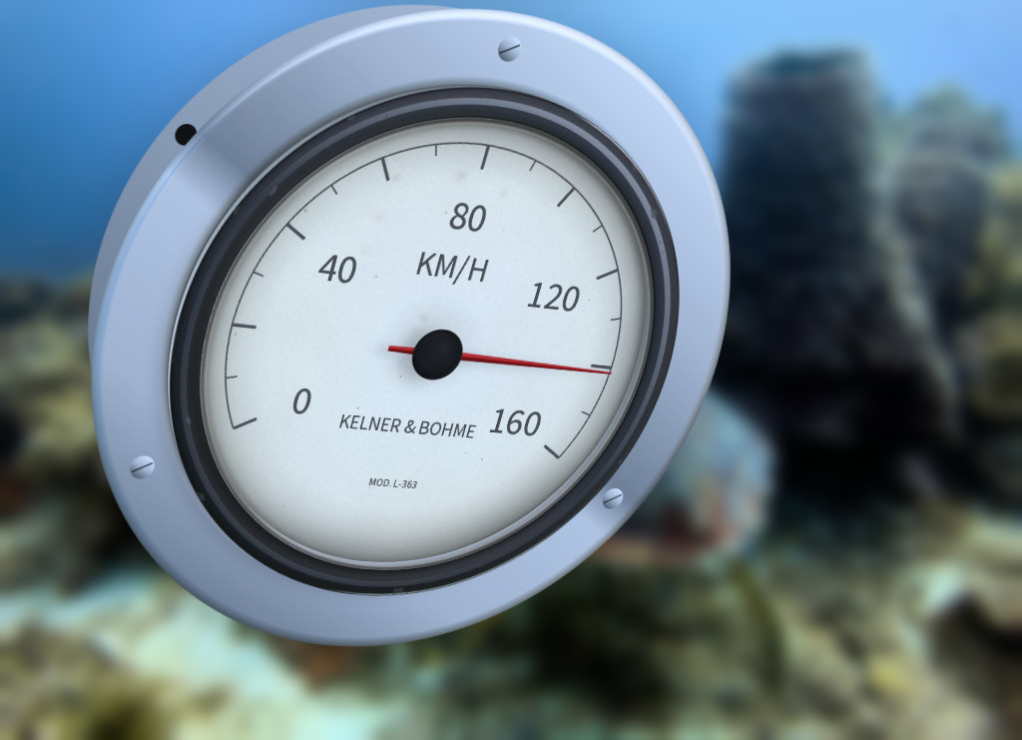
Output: 140km/h
